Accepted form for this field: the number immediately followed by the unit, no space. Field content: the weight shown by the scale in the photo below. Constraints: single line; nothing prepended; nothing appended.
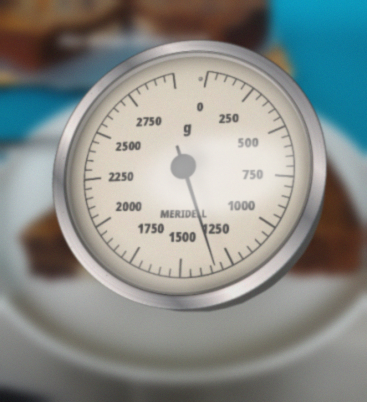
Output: 1325g
